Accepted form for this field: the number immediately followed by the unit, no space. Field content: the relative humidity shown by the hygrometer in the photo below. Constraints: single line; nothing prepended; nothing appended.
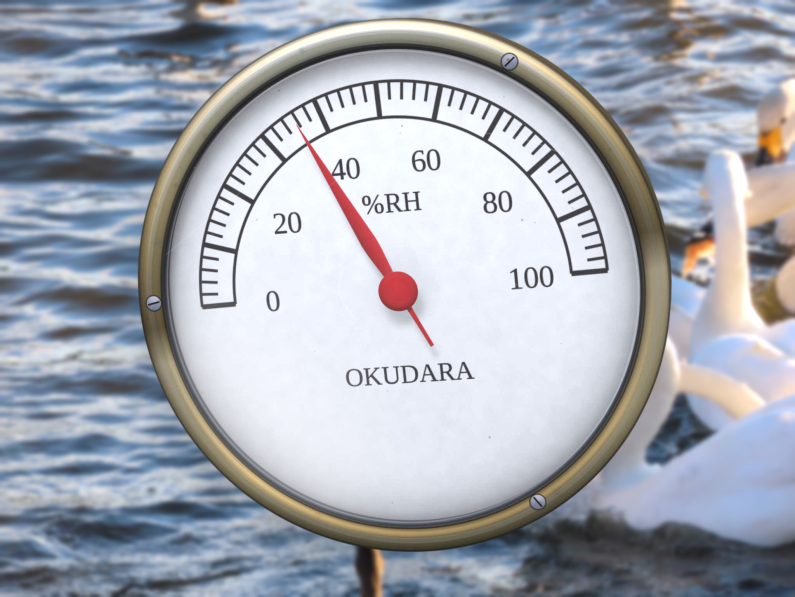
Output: 36%
